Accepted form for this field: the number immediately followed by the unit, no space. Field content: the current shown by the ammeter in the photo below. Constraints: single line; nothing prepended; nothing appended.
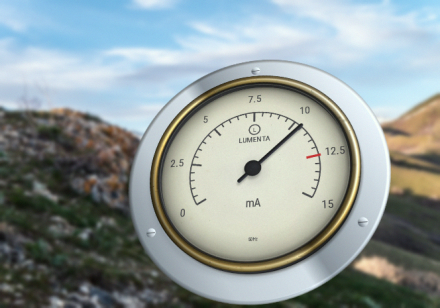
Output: 10.5mA
